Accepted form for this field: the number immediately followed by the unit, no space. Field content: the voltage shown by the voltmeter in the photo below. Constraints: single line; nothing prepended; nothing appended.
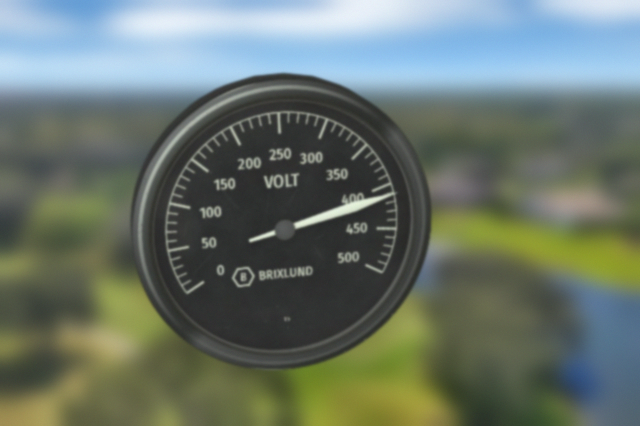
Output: 410V
